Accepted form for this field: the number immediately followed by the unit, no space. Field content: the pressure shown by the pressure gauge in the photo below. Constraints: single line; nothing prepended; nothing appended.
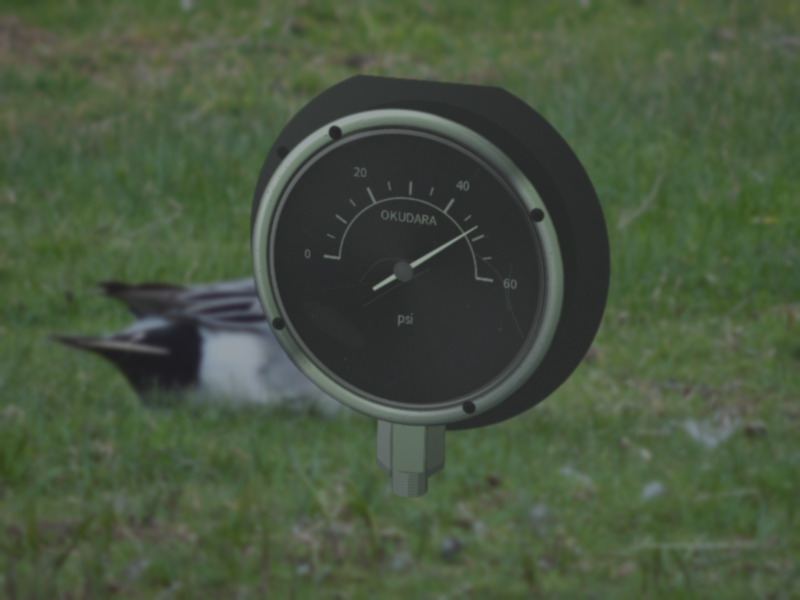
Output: 47.5psi
